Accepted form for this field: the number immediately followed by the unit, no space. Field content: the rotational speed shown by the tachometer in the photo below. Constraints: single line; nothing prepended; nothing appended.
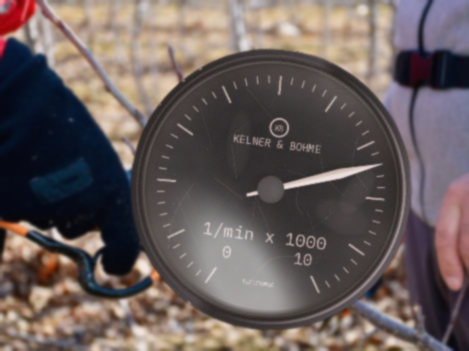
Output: 7400rpm
